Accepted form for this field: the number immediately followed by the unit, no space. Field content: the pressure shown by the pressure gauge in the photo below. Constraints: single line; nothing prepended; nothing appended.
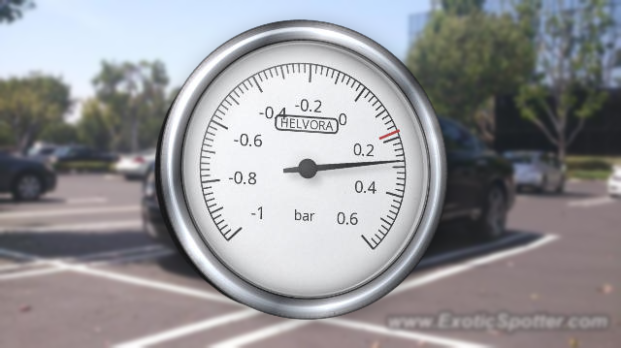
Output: 0.28bar
